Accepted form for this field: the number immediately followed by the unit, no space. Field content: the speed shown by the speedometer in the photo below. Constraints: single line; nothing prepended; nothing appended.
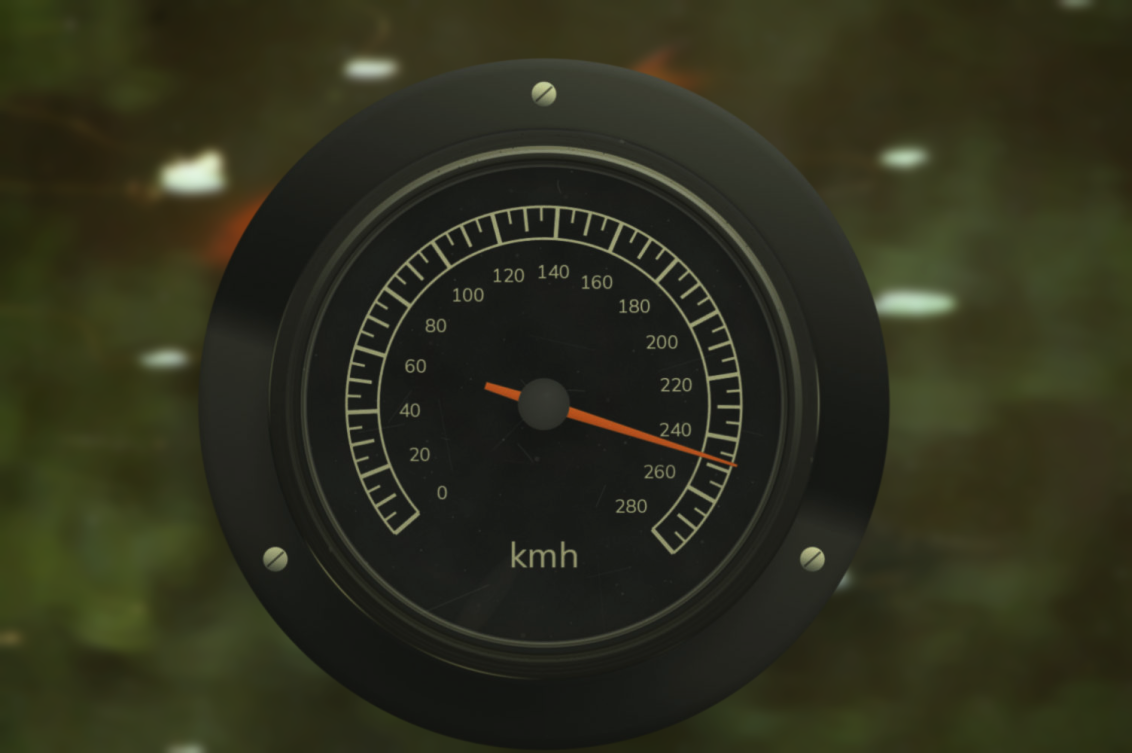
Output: 247.5km/h
